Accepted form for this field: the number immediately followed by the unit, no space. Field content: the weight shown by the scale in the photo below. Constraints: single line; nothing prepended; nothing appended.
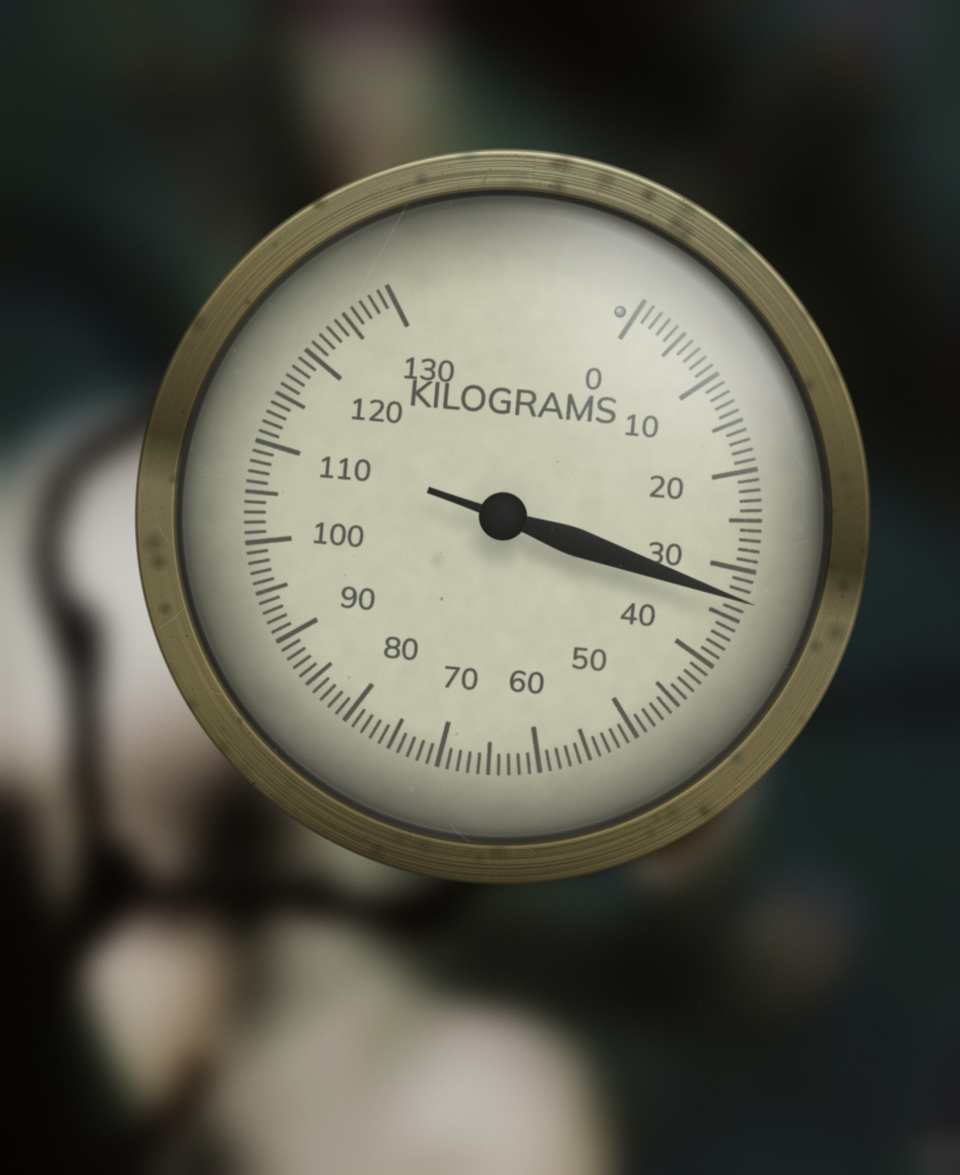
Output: 33kg
